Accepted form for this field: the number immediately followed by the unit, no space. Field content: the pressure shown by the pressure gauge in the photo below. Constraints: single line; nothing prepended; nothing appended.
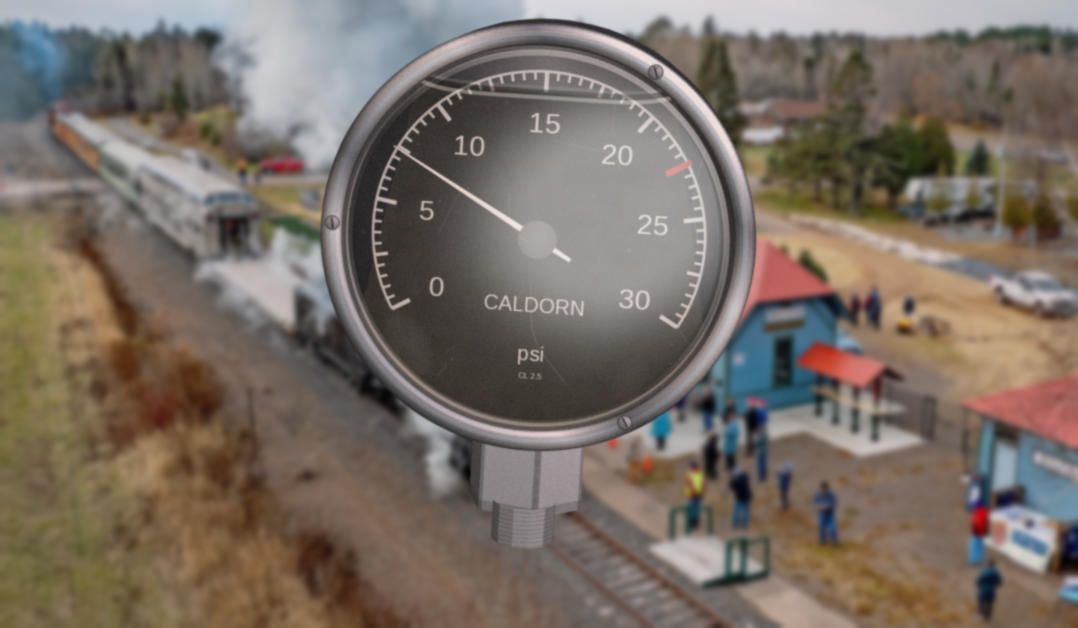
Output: 7.5psi
